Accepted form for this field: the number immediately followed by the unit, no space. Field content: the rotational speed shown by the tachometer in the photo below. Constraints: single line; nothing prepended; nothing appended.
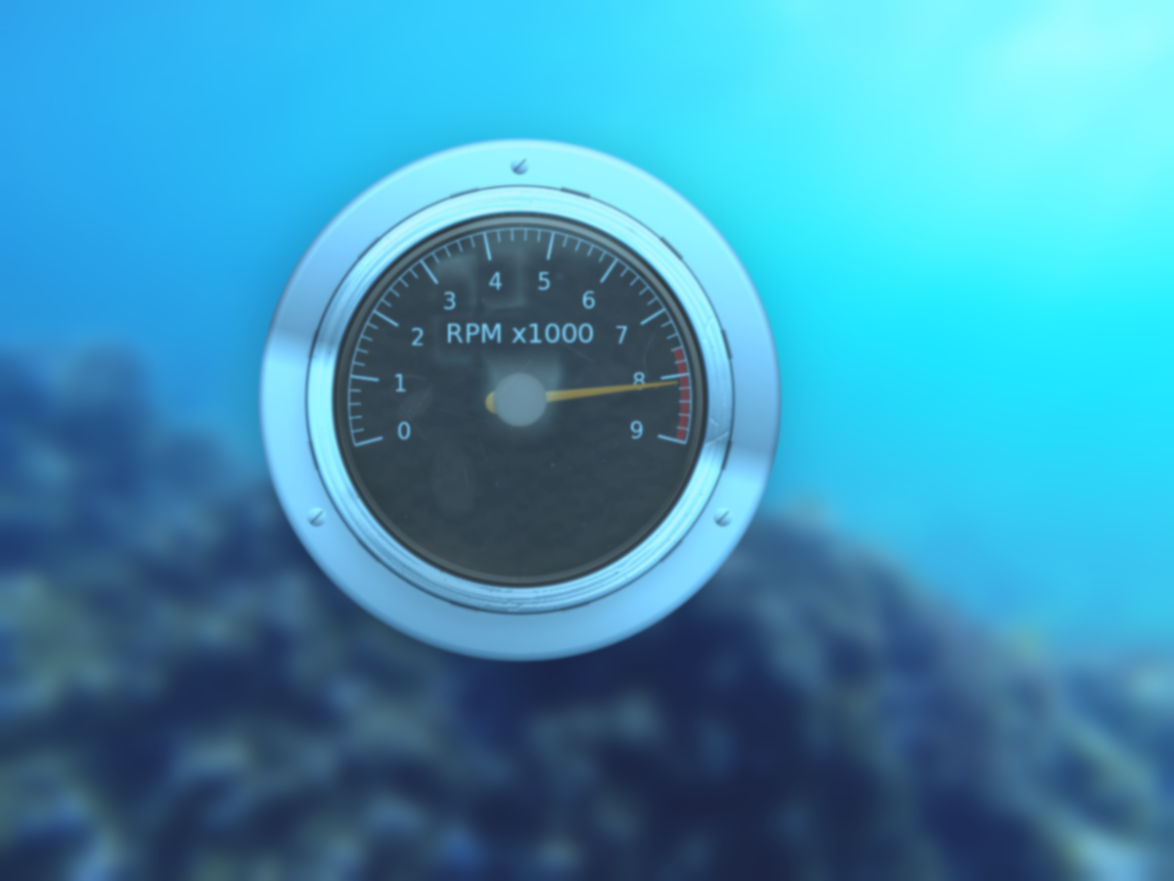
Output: 8100rpm
